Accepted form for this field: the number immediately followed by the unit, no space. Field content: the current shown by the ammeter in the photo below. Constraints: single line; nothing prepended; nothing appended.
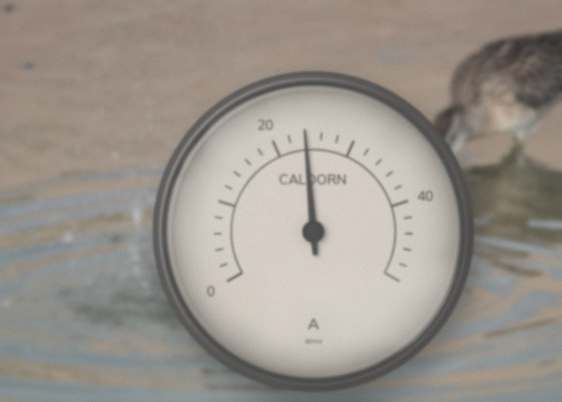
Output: 24A
